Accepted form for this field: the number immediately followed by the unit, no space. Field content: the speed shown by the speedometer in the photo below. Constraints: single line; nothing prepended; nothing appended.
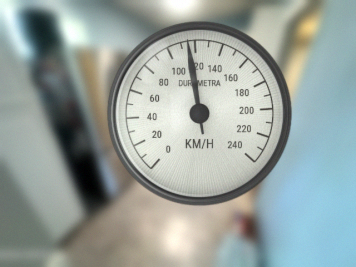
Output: 115km/h
